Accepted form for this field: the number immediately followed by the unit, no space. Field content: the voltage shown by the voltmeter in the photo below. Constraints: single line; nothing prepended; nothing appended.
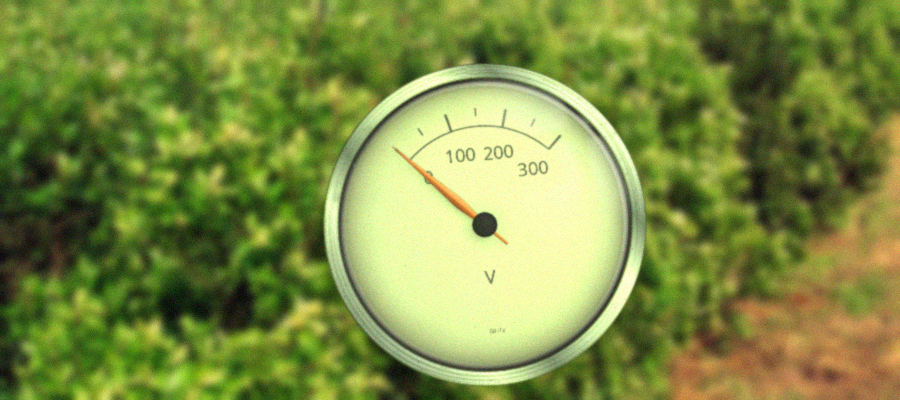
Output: 0V
